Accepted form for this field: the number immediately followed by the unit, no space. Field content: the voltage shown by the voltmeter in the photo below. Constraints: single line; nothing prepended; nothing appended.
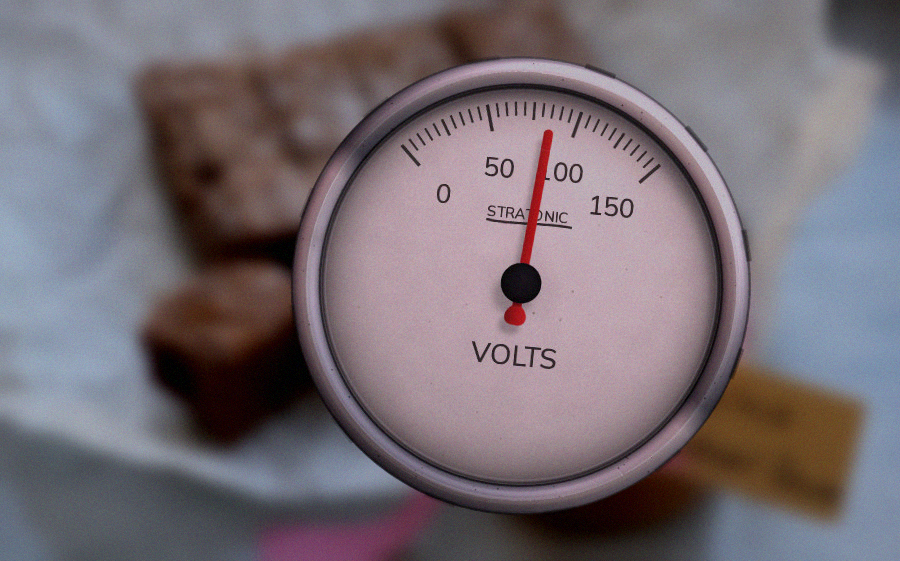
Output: 85V
